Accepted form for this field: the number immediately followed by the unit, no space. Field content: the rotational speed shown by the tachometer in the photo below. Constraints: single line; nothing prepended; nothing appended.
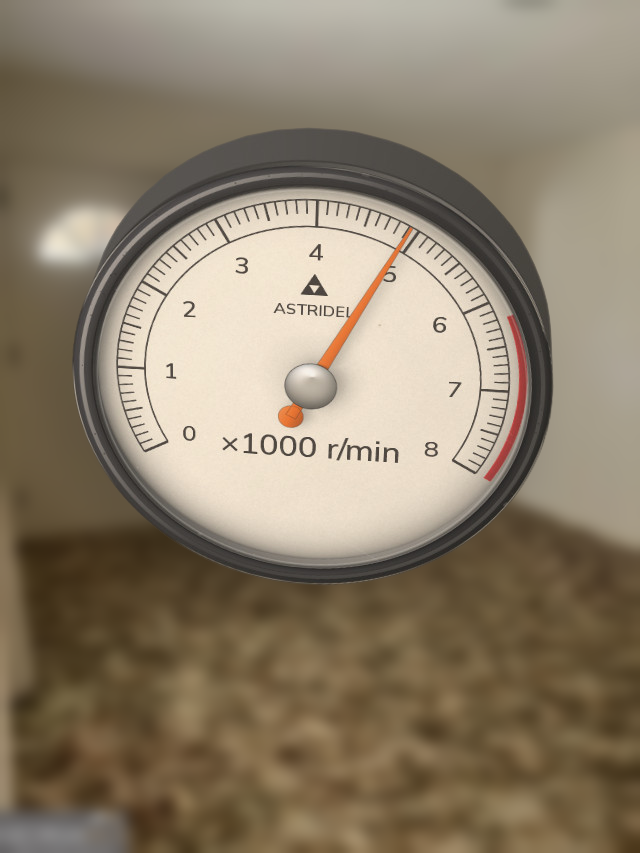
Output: 4900rpm
